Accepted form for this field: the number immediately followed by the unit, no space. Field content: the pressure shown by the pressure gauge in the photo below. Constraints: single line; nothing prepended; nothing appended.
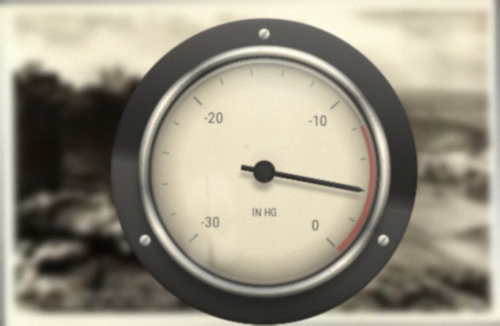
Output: -4inHg
